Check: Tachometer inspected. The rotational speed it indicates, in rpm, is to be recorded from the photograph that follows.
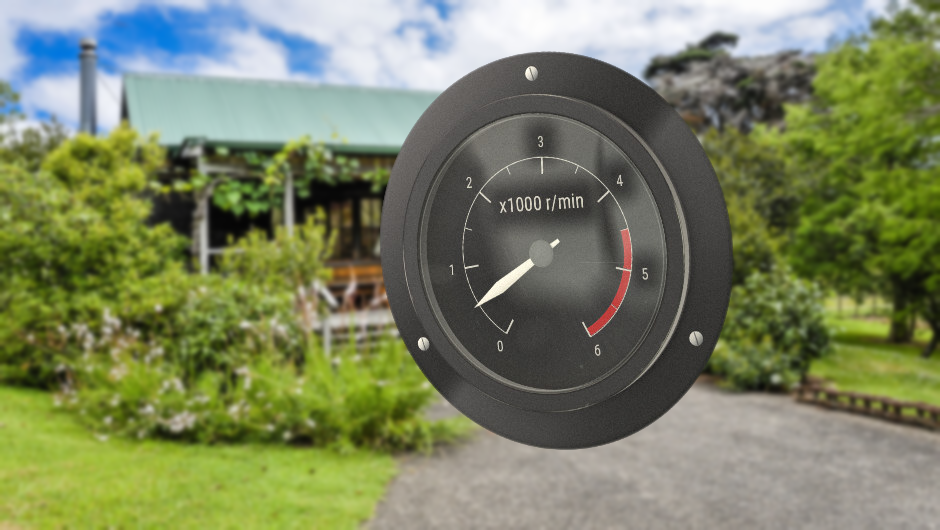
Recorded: 500 rpm
